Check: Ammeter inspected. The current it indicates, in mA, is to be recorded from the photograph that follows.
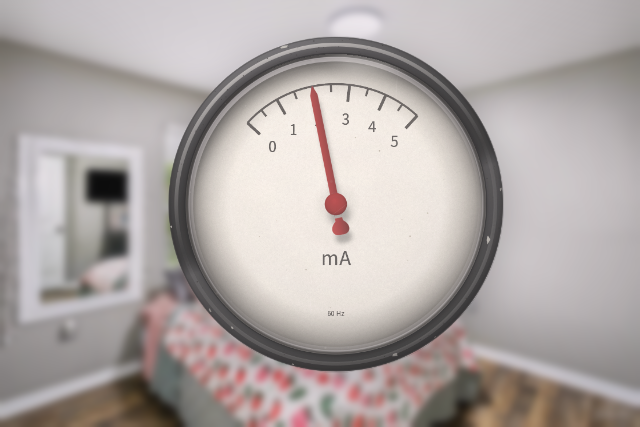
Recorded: 2 mA
